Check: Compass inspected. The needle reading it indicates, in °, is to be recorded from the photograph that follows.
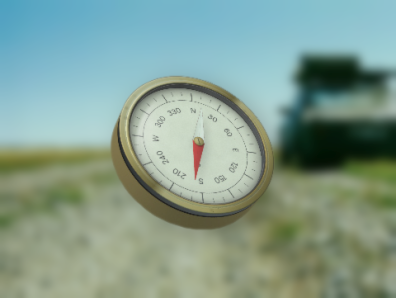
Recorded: 190 °
